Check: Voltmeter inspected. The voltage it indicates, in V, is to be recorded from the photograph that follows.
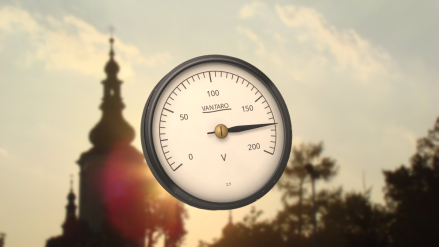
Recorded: 175 V
